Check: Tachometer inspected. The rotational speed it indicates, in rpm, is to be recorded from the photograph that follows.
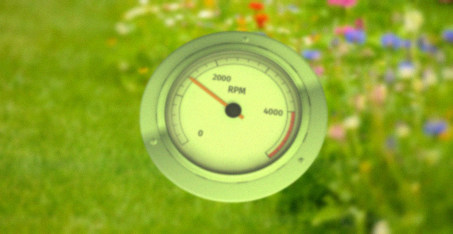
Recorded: 1400 rpm
